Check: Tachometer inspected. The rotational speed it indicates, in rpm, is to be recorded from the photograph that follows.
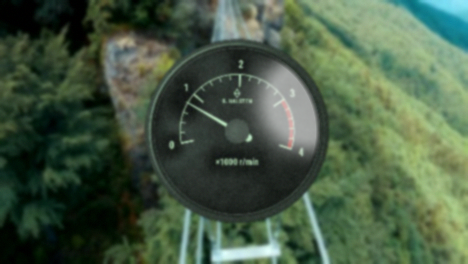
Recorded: 800 rpm
